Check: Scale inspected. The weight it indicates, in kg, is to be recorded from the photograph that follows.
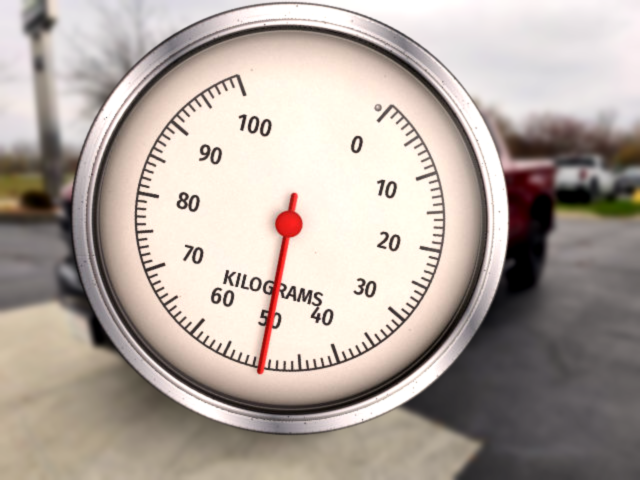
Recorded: 50 kg
